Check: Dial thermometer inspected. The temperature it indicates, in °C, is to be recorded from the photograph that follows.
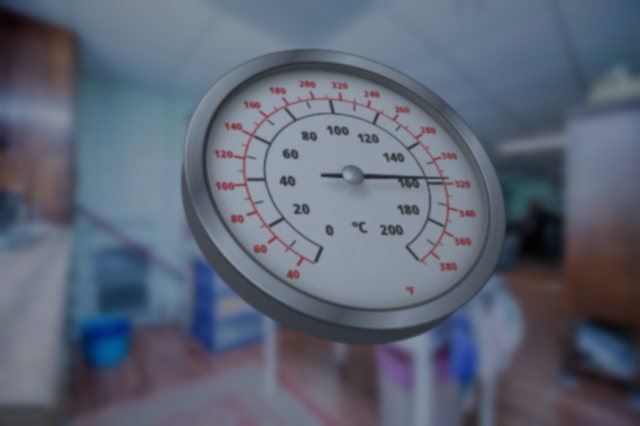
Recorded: 160 °C
